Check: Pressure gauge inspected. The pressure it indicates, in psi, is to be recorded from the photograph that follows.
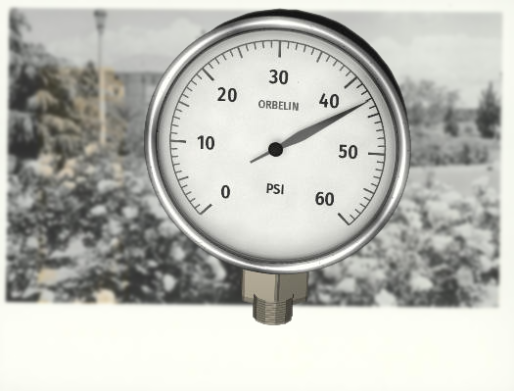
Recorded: 43 psi
